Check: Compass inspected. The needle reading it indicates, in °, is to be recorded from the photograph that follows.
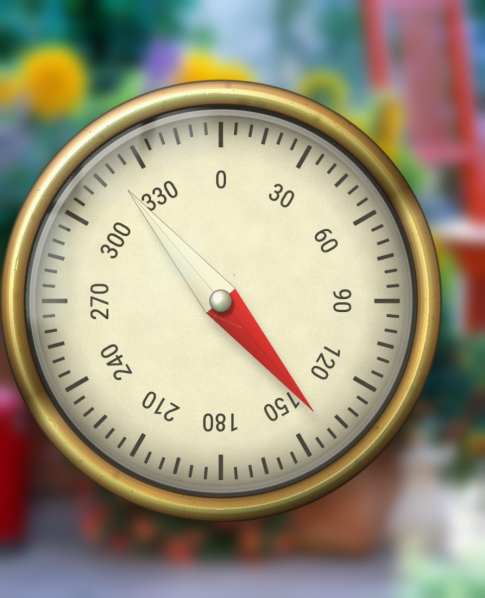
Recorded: 140 °
